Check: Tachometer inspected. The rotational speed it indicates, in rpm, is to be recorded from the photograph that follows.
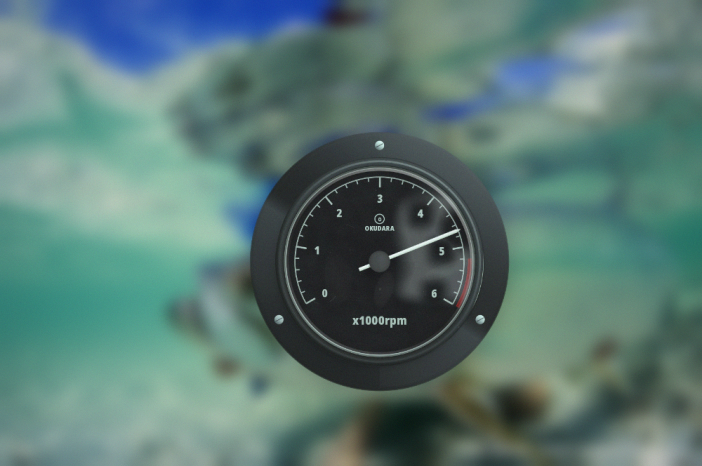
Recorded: 4700 rpm
